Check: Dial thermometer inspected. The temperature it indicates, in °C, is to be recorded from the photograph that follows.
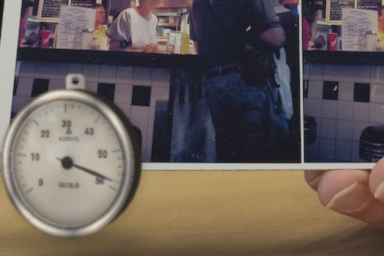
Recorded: 58 °C
